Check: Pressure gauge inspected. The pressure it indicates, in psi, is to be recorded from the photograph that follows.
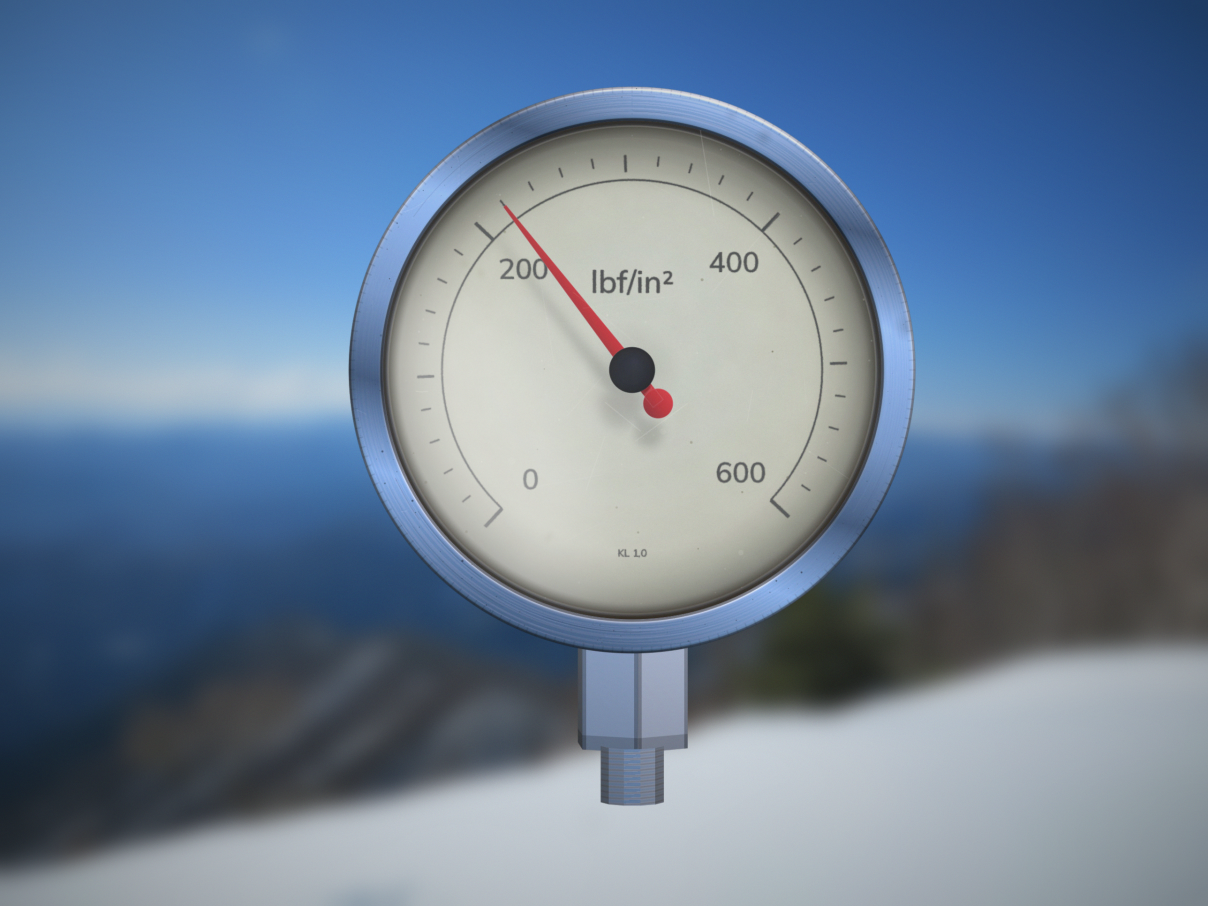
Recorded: 220 psi
